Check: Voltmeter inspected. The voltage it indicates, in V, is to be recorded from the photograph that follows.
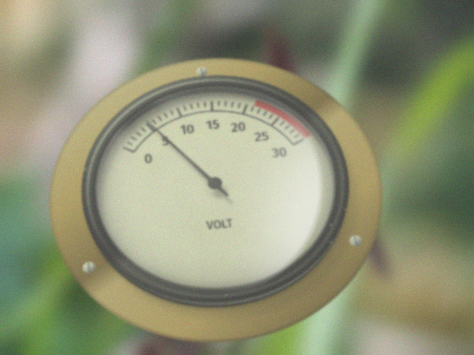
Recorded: 5 V
